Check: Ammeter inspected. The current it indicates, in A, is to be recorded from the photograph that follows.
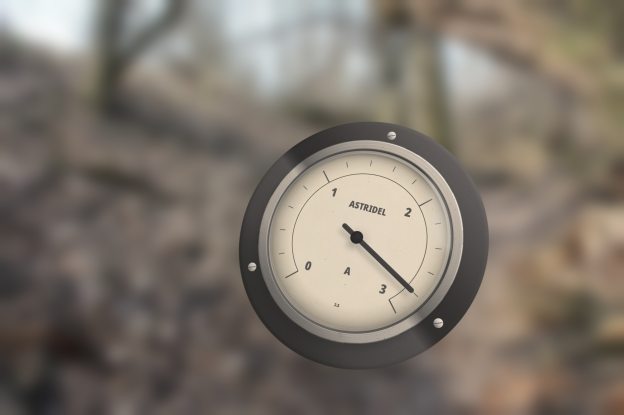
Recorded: 2.8 A
